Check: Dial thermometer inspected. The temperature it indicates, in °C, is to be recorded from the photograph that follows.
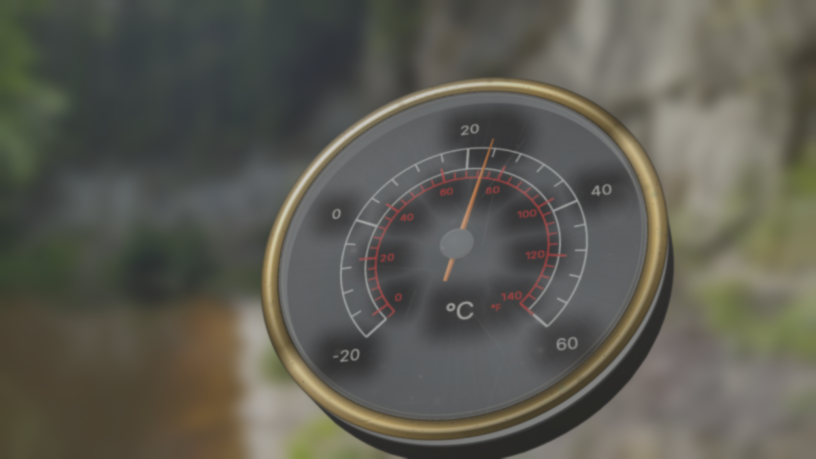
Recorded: 24 °C
